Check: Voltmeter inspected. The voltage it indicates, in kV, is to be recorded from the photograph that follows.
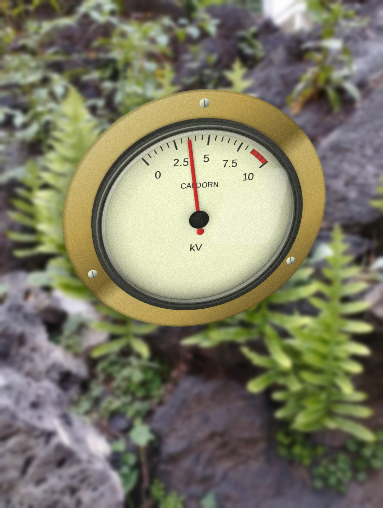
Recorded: 3.5 kV
